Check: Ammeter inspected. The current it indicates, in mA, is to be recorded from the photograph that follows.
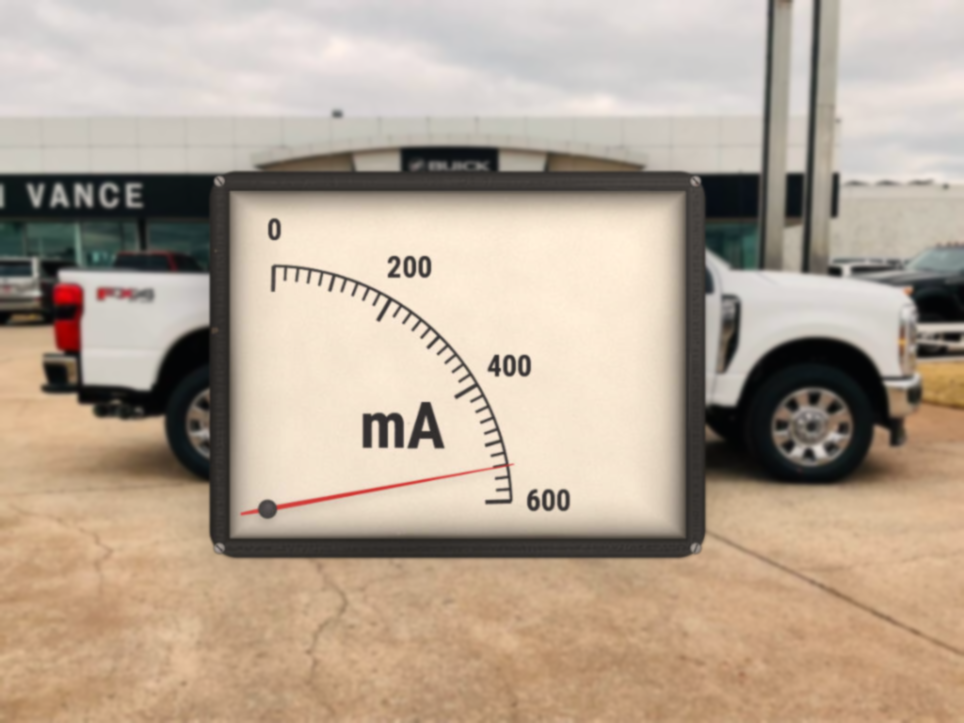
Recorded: 540 mA
